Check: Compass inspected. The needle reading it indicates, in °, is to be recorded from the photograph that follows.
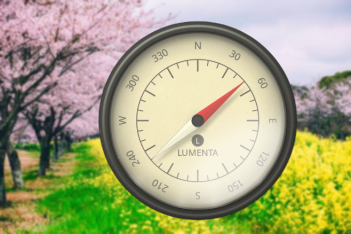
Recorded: 50 °
